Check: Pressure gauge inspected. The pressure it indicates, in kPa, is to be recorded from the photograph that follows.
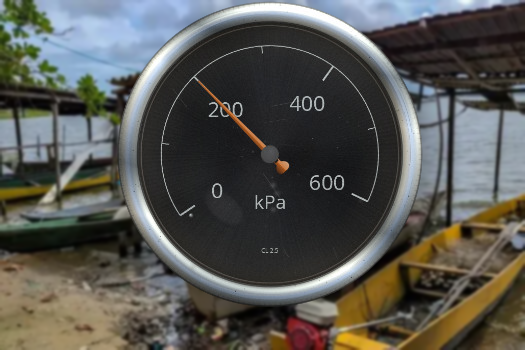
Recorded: 200 kPa
